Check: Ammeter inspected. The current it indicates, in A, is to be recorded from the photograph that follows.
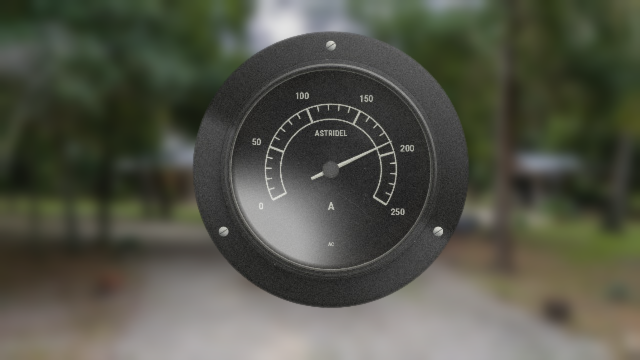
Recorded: 190 A
